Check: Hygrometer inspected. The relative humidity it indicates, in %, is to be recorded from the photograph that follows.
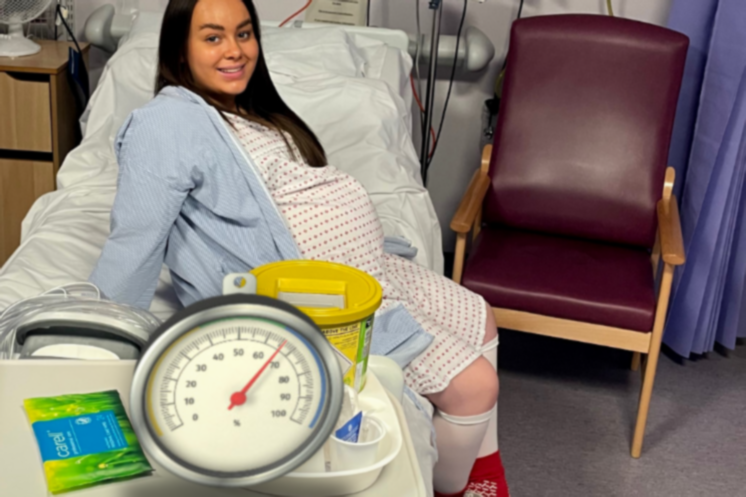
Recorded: 65 %
